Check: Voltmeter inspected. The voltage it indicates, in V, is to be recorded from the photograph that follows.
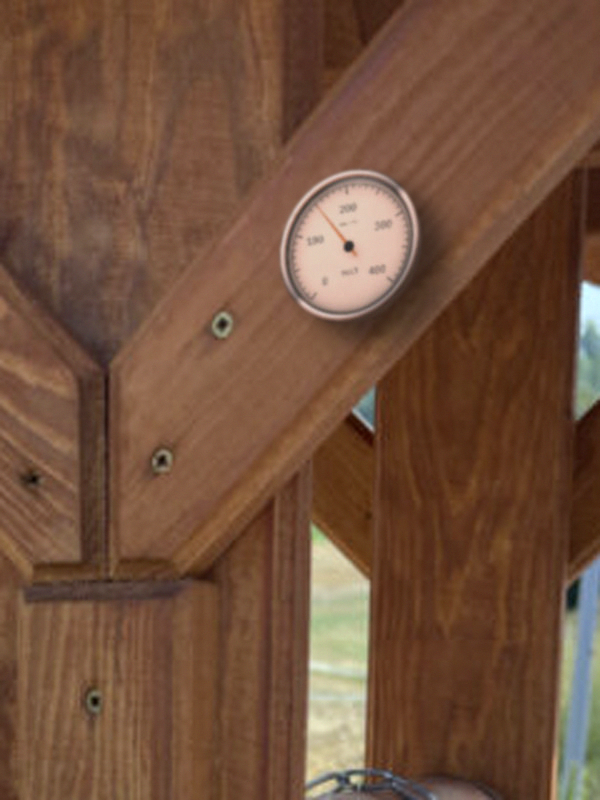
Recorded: 150 V
